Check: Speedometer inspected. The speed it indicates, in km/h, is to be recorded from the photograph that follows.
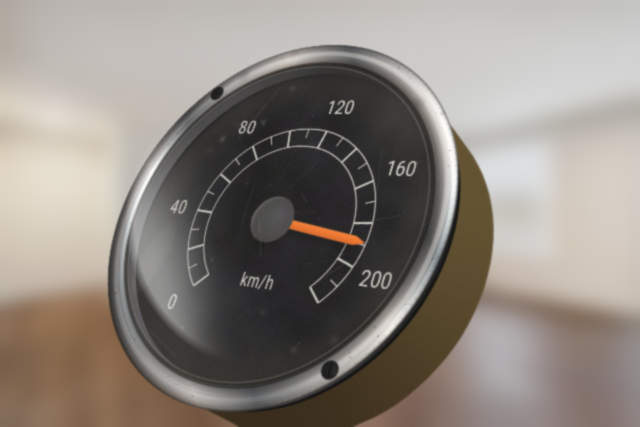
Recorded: 190 km/h
